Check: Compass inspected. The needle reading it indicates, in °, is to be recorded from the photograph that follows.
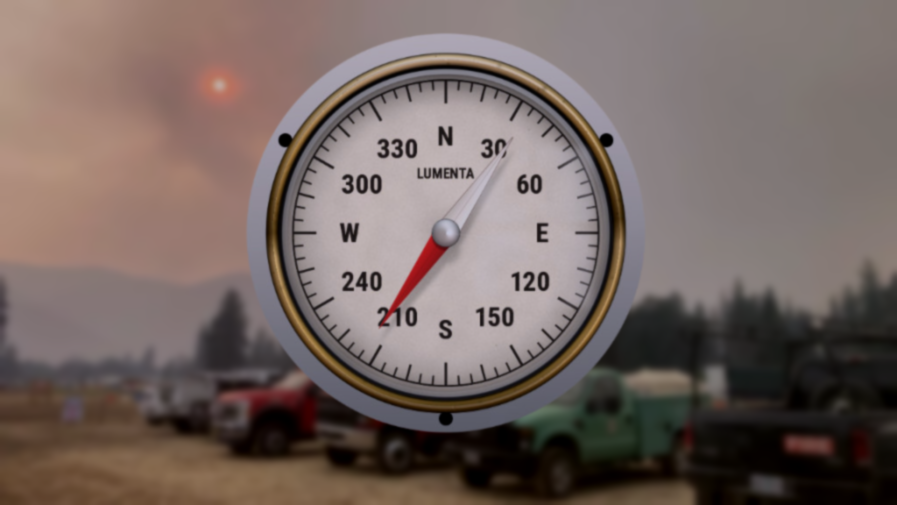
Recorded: 215 °
